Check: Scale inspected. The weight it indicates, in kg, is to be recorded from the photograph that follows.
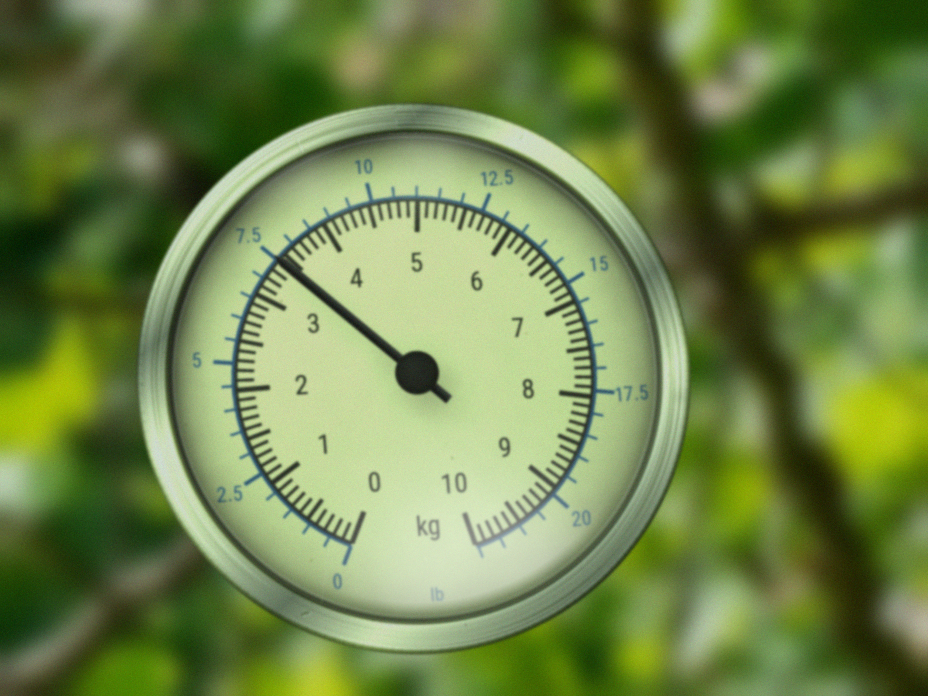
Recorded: 3.4 kg
